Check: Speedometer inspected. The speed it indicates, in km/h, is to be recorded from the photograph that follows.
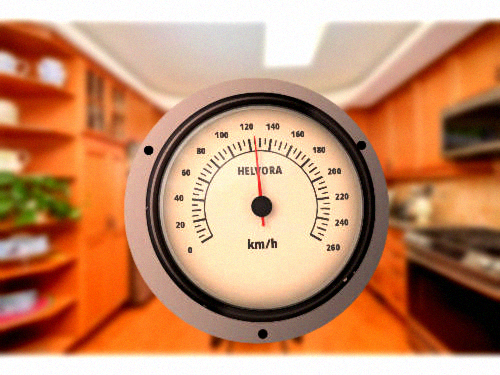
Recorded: 125 km/h
